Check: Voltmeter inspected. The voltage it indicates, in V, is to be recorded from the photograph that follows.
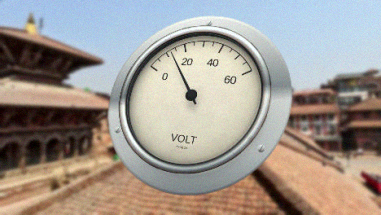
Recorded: 12.5 V
